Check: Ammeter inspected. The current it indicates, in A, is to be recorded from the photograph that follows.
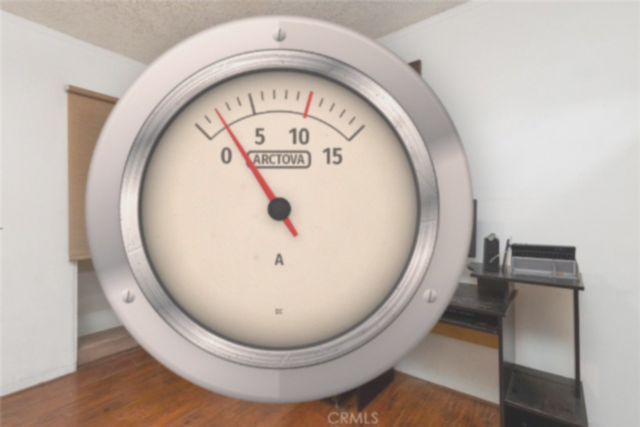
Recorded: 2 A
